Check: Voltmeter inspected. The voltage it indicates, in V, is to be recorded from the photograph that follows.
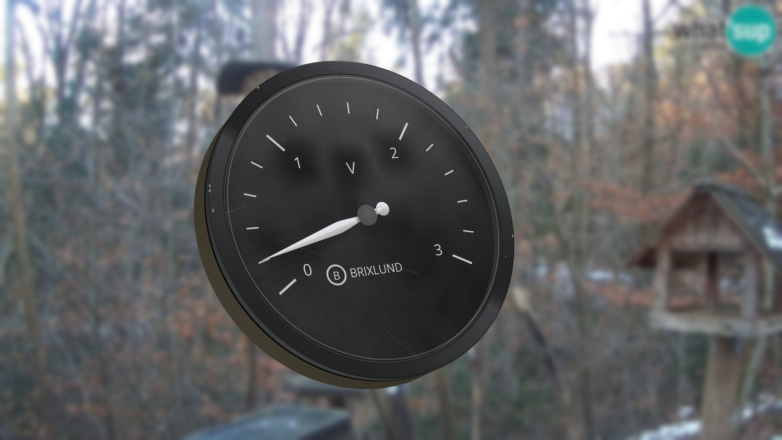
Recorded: 0.2 V
